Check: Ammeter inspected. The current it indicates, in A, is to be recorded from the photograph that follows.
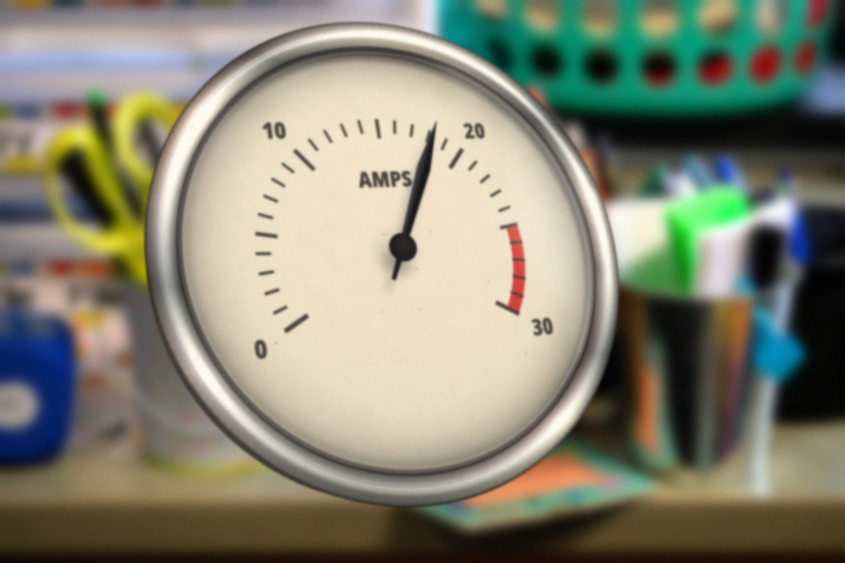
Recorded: 18 A
